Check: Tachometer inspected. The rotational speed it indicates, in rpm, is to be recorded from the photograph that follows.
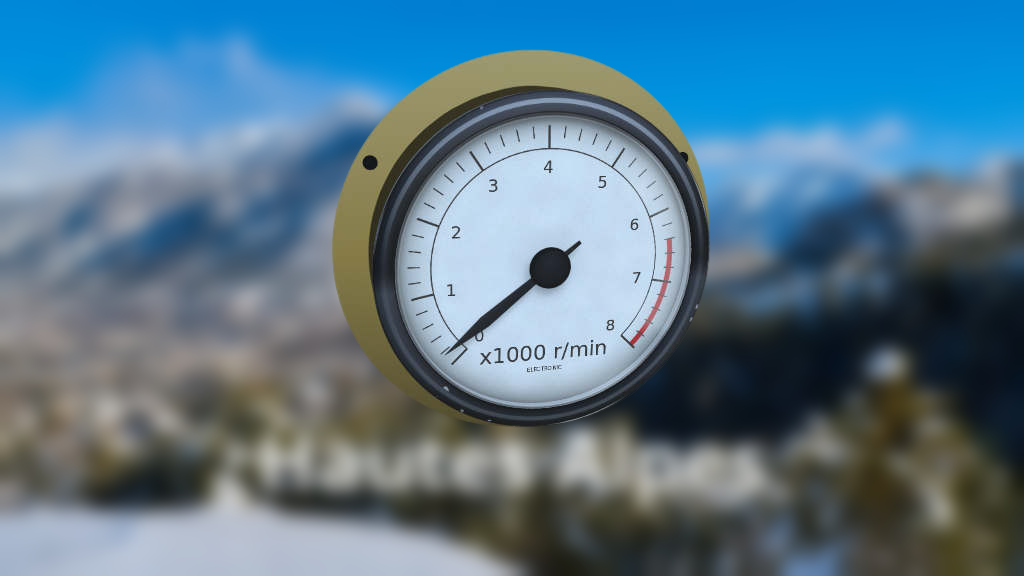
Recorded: 200 rpm
